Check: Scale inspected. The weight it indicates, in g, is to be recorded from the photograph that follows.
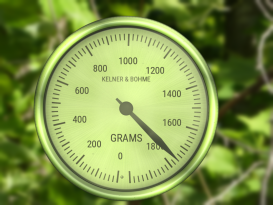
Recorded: 1760 g
